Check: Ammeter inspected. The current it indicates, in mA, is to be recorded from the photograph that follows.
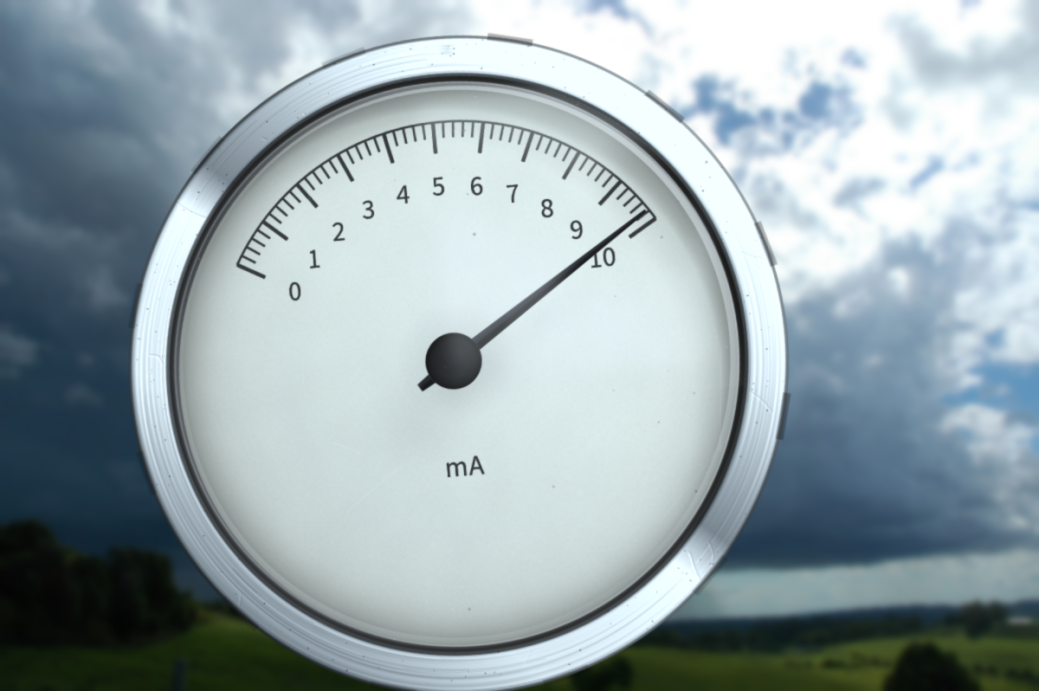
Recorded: 9.8 mA
